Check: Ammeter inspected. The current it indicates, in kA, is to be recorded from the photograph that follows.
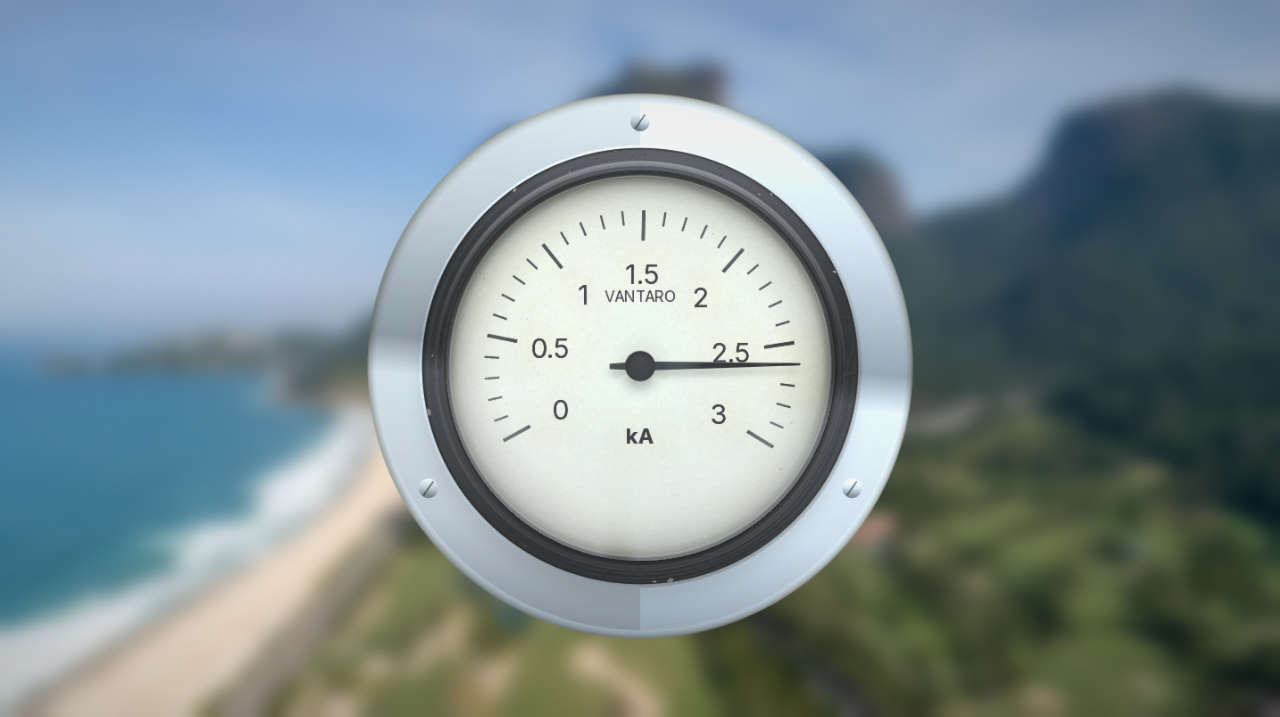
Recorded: 2.6 kA
